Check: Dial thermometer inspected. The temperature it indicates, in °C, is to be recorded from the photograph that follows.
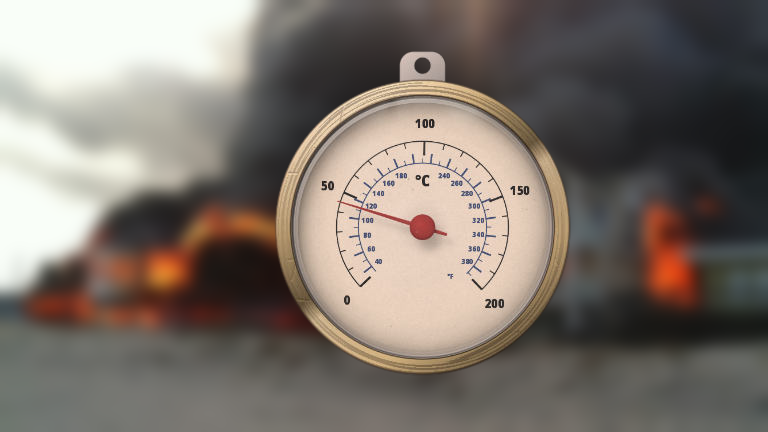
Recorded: 45 °C
